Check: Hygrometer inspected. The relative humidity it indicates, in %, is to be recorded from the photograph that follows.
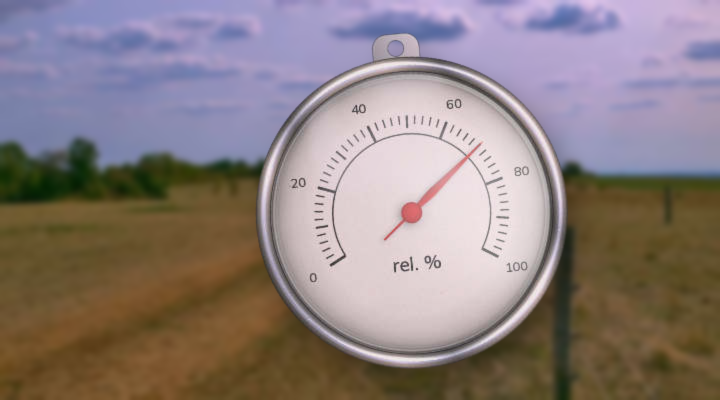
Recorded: 70 %
